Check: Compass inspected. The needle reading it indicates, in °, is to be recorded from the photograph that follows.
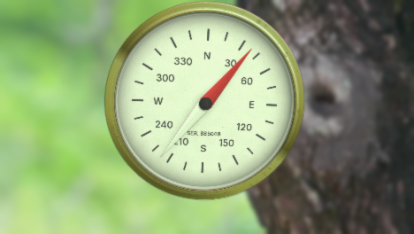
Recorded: 37.5 °
